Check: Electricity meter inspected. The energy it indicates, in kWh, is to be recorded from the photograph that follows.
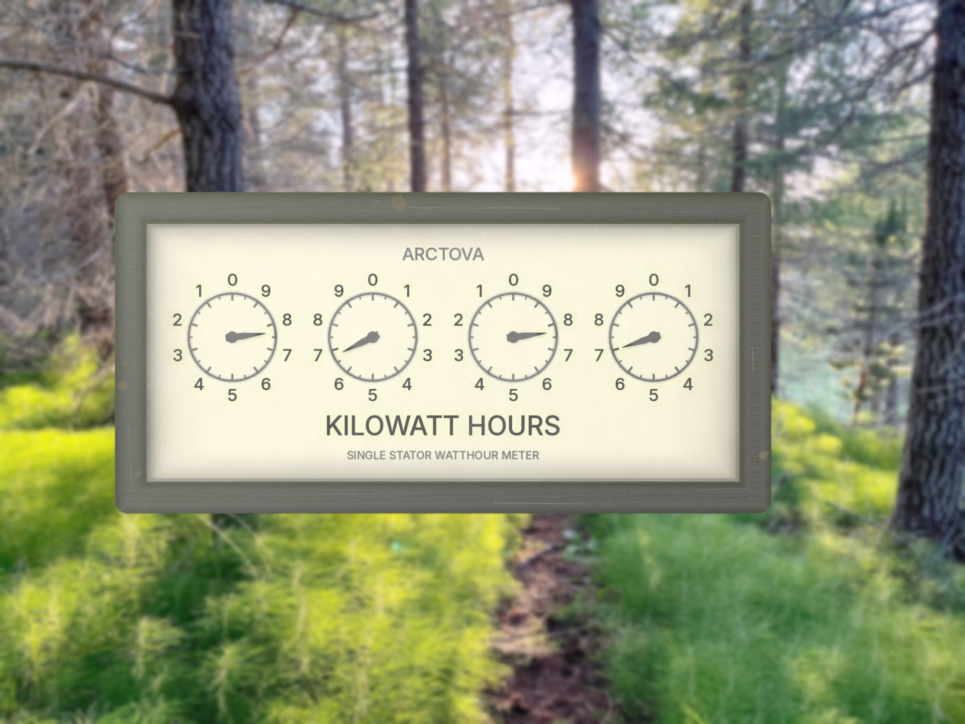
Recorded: 7677 kWh
